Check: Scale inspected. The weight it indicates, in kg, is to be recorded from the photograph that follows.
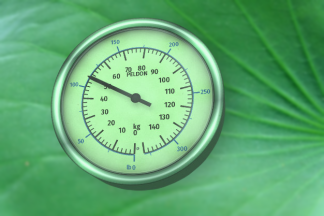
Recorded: 50 kg
